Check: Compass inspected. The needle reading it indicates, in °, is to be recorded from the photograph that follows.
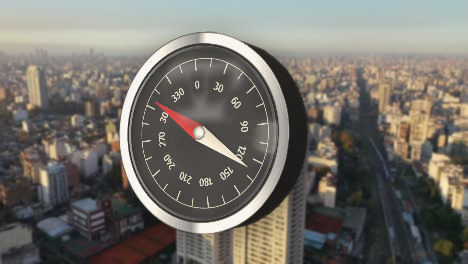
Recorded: 307.5 °
